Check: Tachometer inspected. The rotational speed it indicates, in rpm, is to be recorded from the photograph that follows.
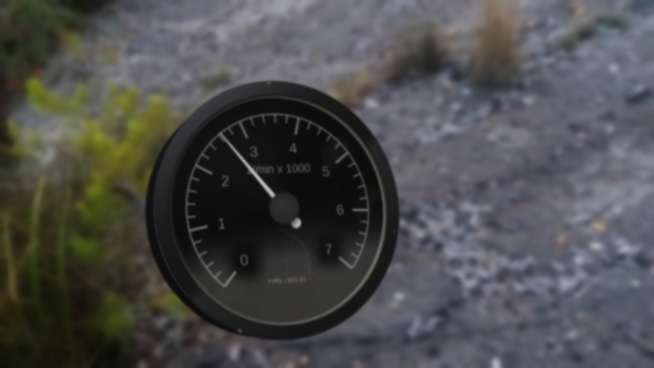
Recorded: 2600 rpm
